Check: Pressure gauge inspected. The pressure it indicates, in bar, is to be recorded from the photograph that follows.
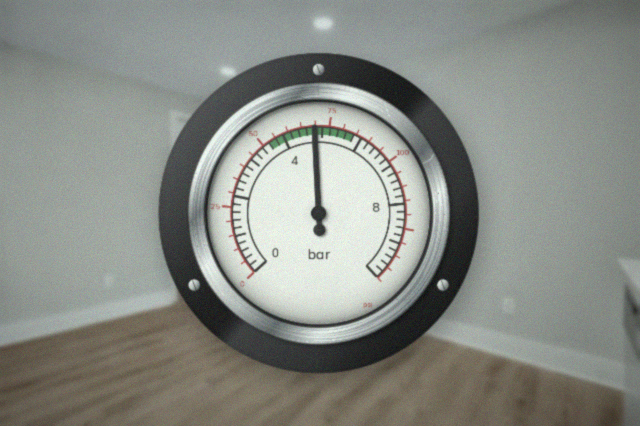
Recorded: 4.8 bar
